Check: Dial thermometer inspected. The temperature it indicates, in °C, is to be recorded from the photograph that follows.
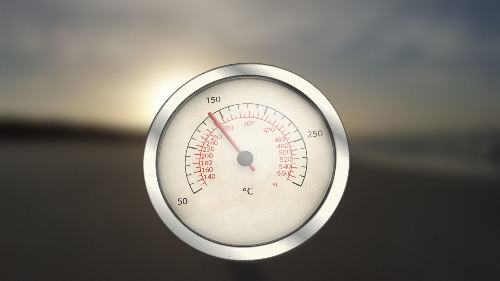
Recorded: 140 °C
